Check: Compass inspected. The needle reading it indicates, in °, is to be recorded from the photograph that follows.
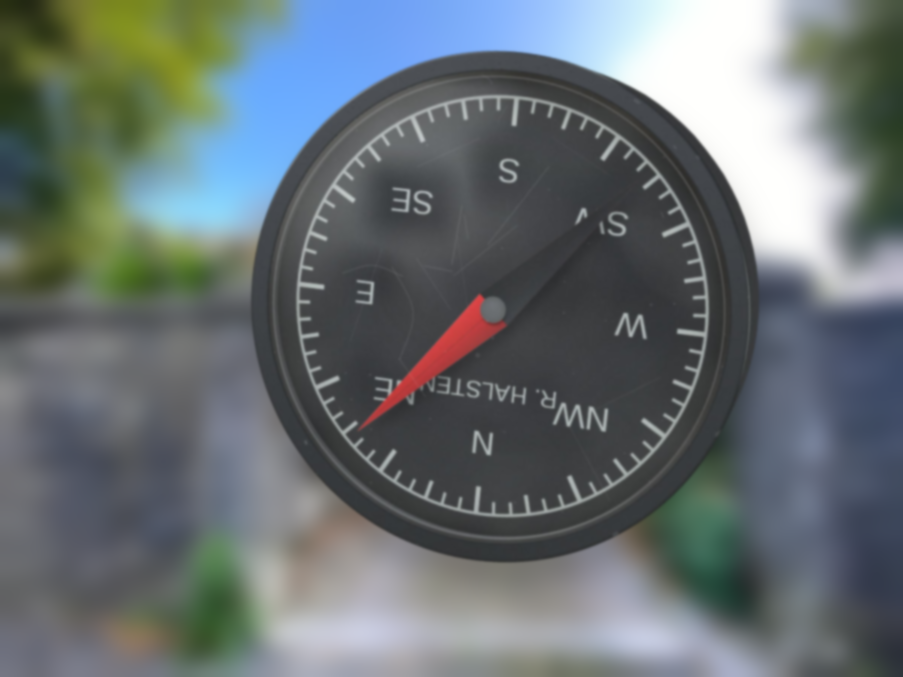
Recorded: 42.5 °
